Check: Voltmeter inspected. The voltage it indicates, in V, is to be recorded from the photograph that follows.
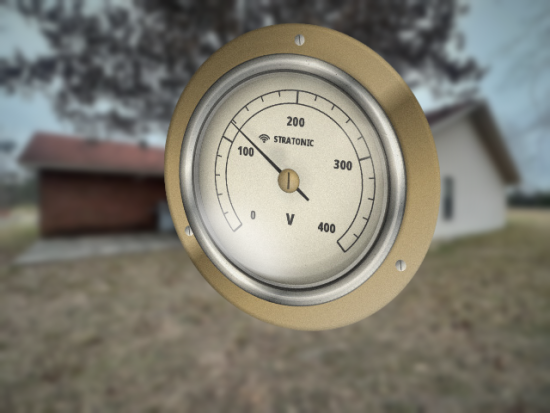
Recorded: 120 V
